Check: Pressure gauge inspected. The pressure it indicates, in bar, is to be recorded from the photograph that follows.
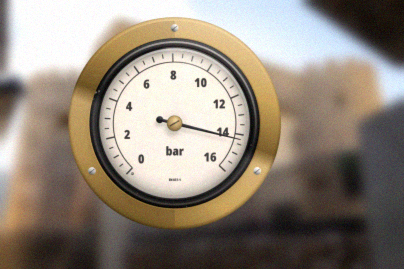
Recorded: 14.25 bar
